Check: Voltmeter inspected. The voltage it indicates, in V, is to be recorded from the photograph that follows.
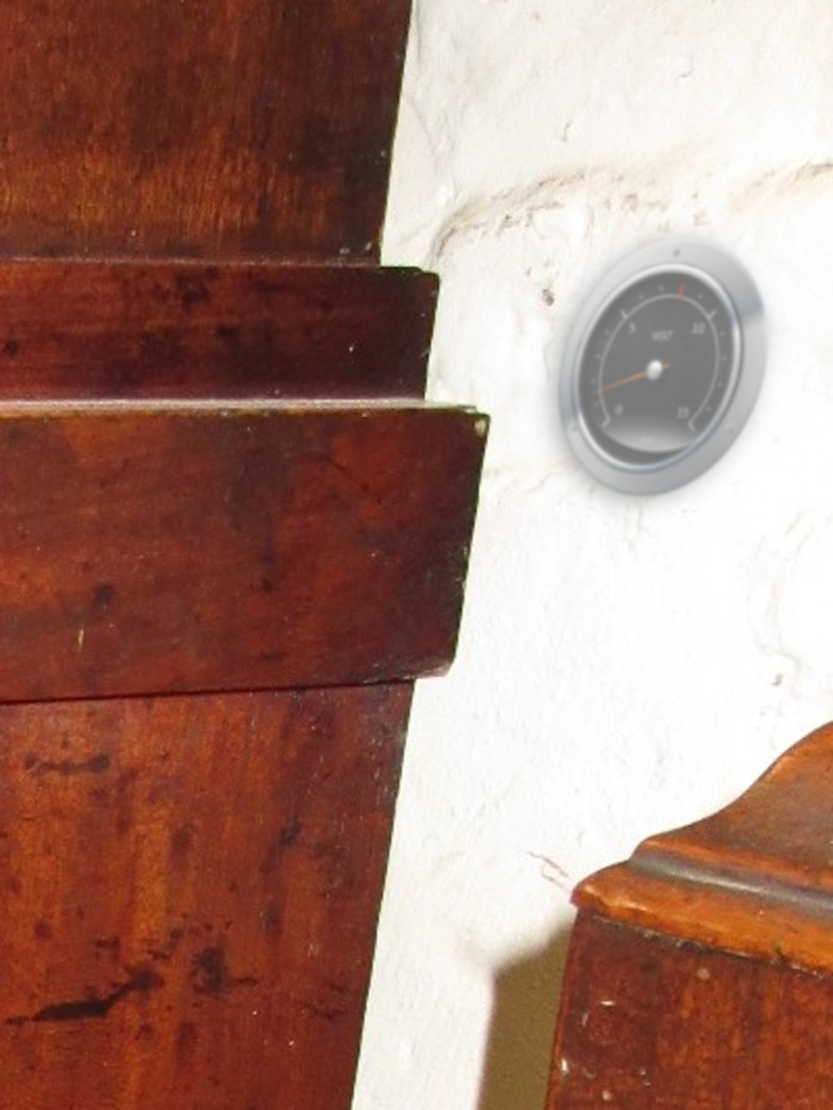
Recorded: 1.5 V
